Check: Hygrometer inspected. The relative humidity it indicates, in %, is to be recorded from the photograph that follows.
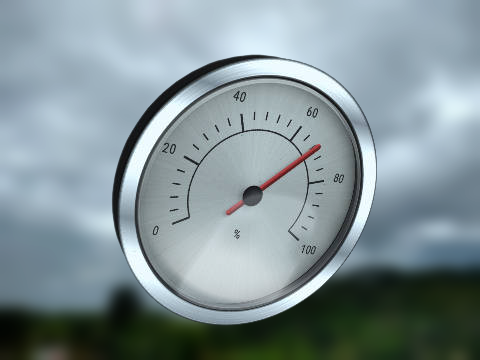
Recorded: 68 %
